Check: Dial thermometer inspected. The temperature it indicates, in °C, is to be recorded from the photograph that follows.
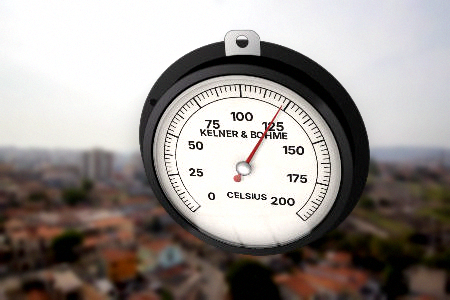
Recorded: 122.5 °C
